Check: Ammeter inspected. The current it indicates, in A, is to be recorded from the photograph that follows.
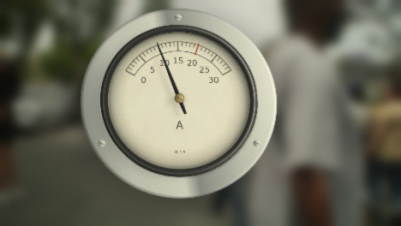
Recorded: 10 A
